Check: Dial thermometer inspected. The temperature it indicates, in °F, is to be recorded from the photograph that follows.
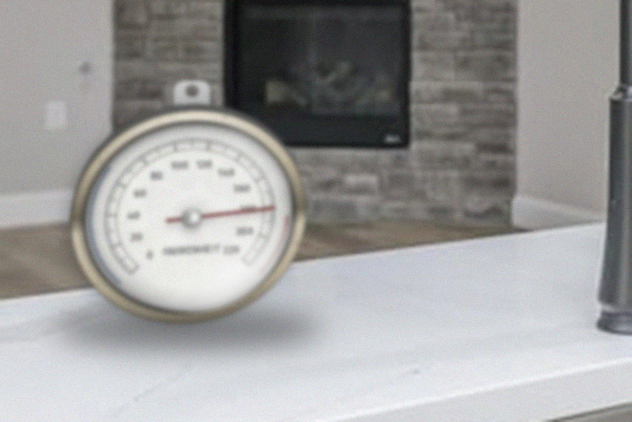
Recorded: 180 °F
